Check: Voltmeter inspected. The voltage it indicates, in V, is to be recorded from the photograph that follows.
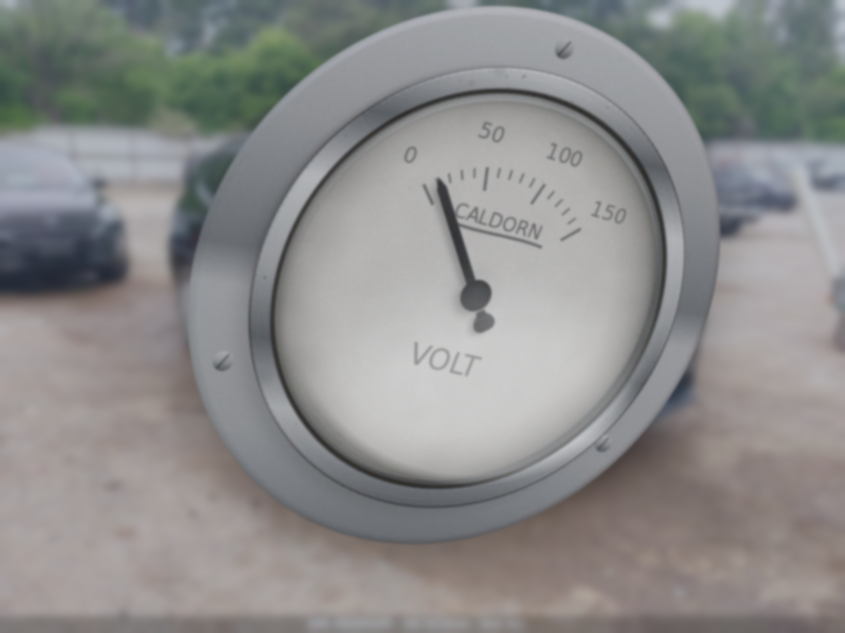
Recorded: 10 V
